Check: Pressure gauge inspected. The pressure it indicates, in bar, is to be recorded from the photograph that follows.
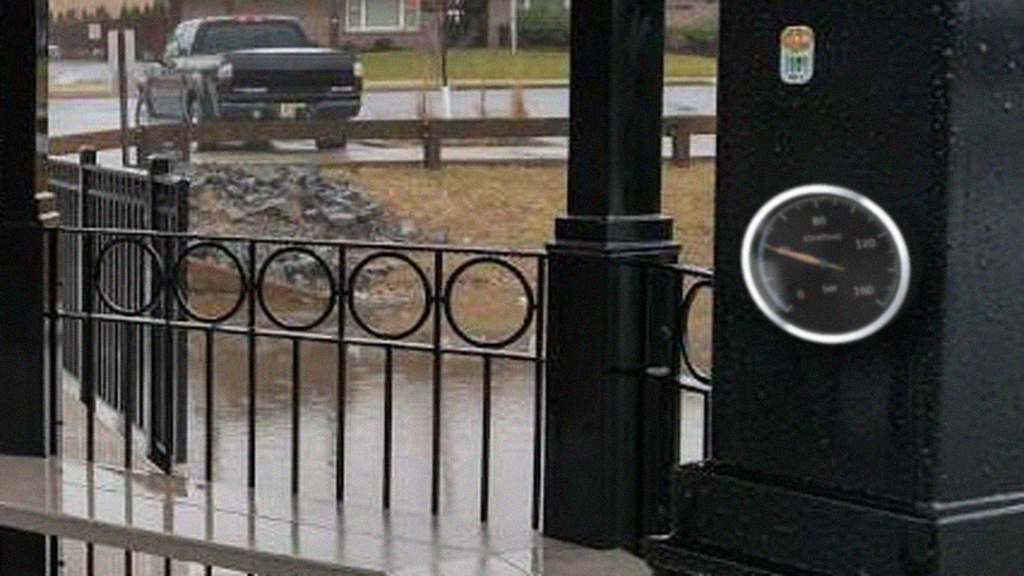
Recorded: 40 bar
